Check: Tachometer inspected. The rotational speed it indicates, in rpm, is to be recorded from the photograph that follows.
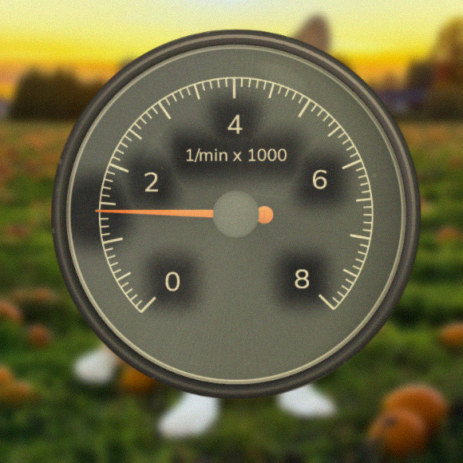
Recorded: 1400 rpm
